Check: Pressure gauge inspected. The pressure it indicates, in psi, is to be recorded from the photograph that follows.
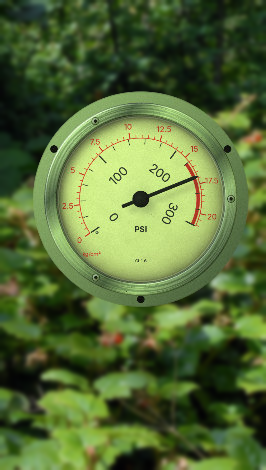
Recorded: 240 psi
